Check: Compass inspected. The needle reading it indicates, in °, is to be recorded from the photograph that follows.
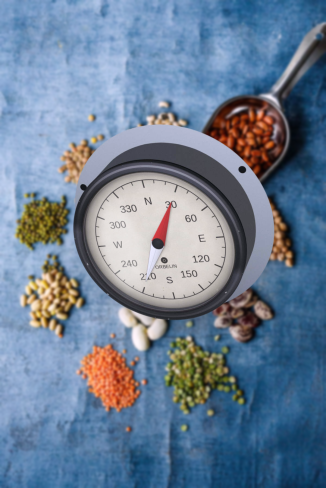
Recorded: 30 °
